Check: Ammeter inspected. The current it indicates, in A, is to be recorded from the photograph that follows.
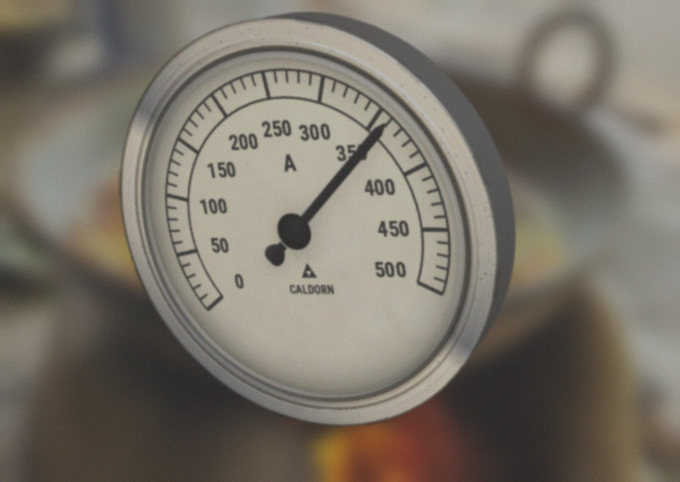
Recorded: 360 A
